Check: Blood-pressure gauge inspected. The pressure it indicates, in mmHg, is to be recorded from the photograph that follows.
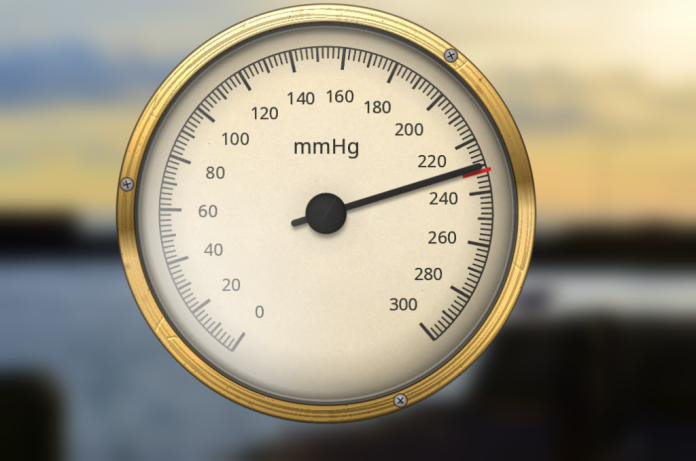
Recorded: 230 mmHg
